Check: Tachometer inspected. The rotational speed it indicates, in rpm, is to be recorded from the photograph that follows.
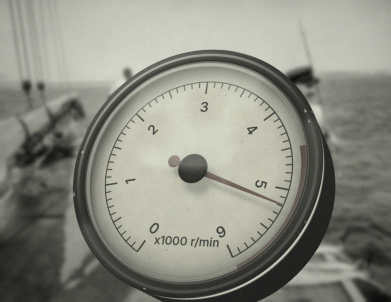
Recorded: 5200 rpm
